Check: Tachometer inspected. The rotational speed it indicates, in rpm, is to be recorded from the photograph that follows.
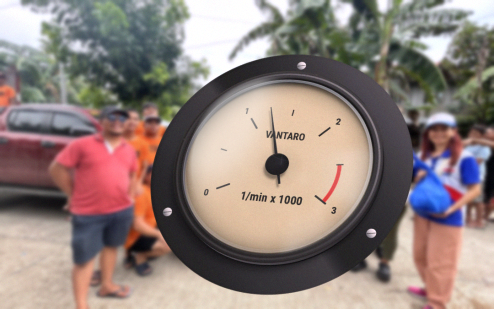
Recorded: 1250 rpm
